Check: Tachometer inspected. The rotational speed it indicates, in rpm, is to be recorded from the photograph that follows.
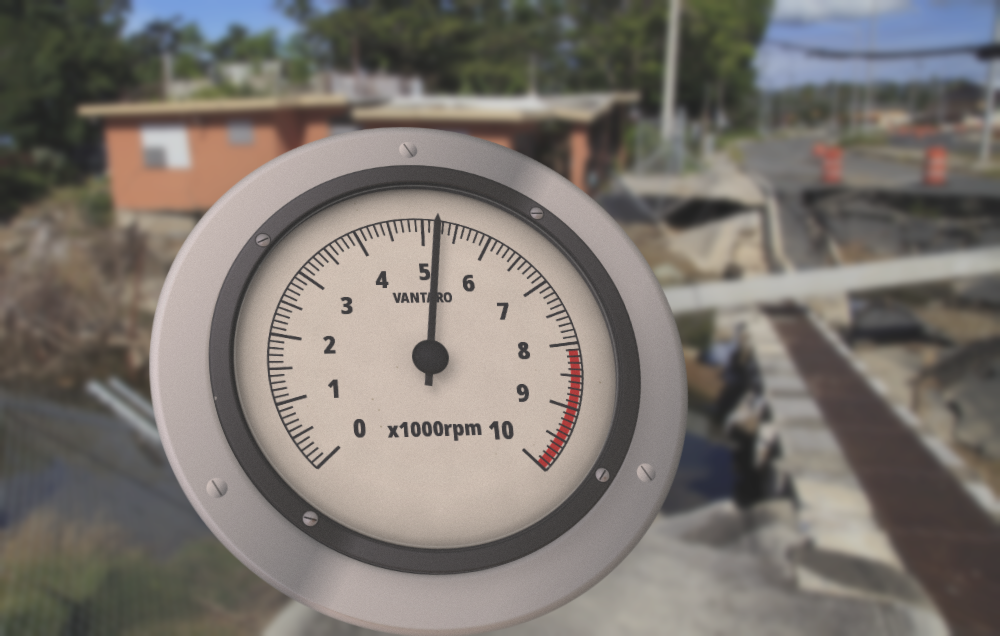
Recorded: 5200 rpm
